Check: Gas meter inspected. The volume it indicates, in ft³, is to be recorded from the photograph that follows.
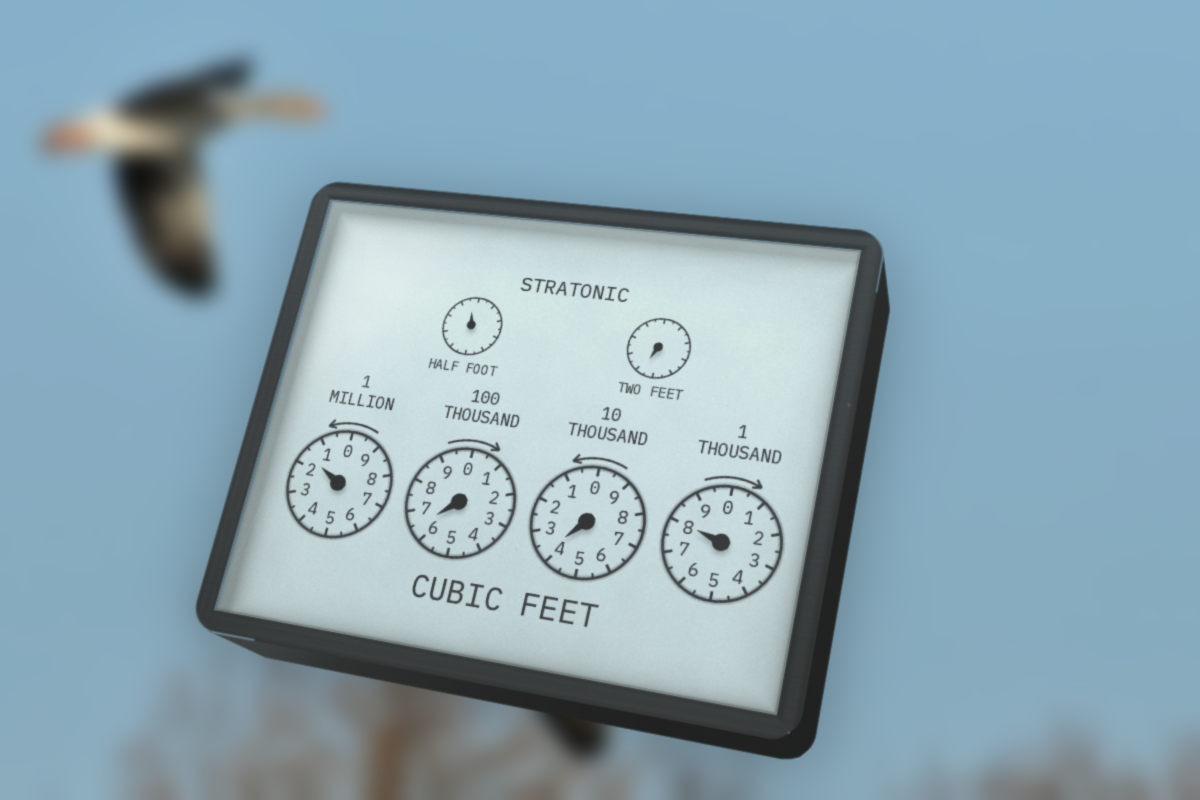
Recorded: 163800 ft³
